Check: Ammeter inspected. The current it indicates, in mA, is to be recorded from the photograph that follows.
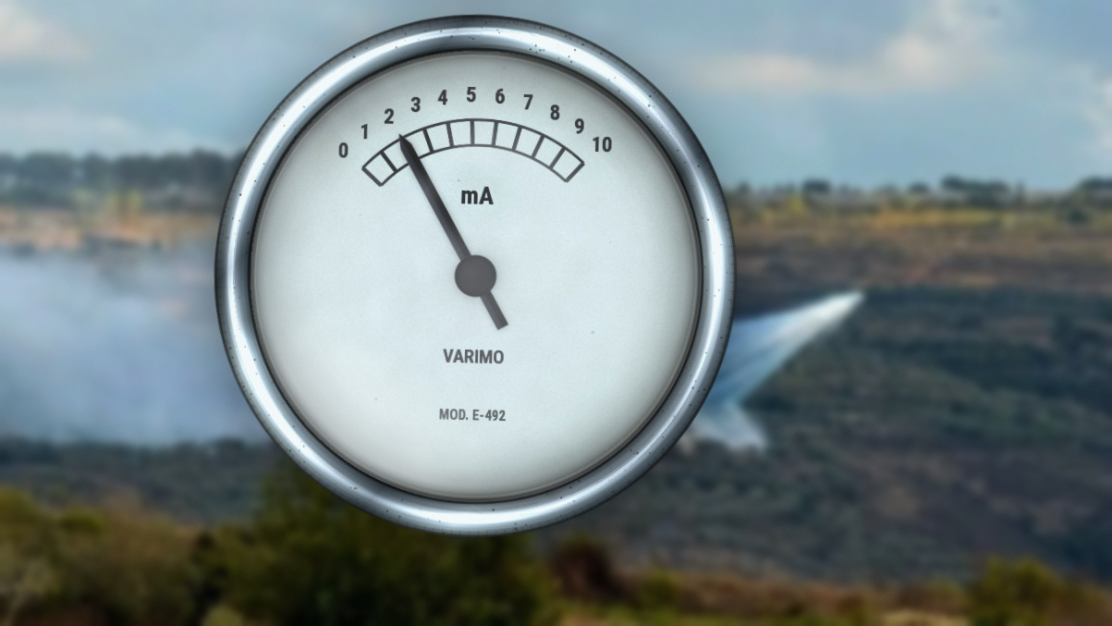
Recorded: 2 mA
